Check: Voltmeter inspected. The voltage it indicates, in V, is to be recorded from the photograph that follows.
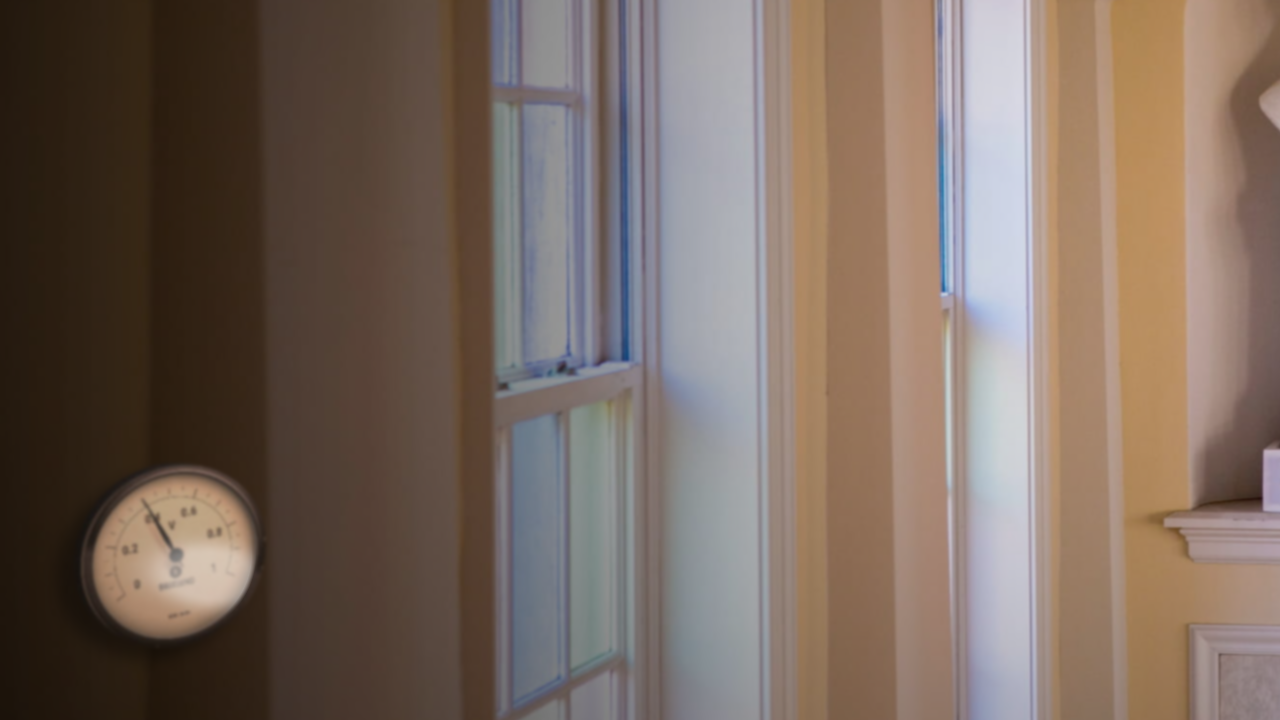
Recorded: 0.4 V
